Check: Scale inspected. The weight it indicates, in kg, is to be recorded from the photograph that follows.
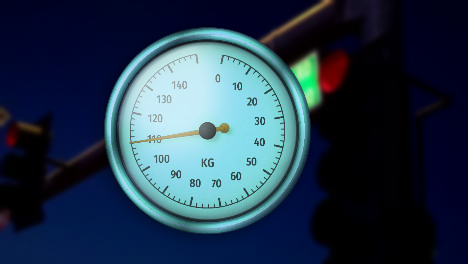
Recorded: 110 kg
